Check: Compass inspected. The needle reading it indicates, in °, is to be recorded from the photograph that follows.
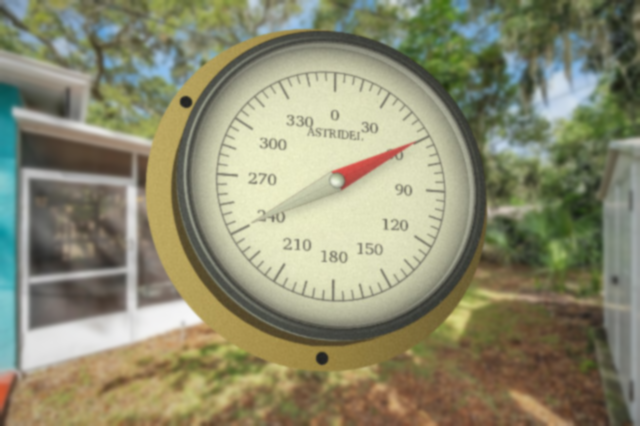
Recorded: 60 °
